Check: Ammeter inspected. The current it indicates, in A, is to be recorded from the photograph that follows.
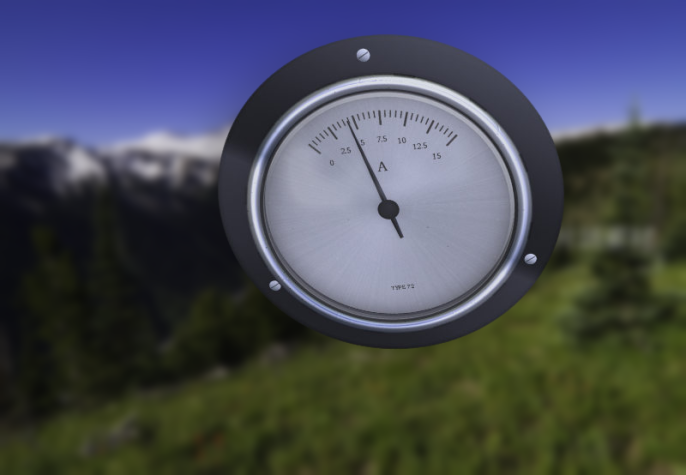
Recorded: 4.5 A
